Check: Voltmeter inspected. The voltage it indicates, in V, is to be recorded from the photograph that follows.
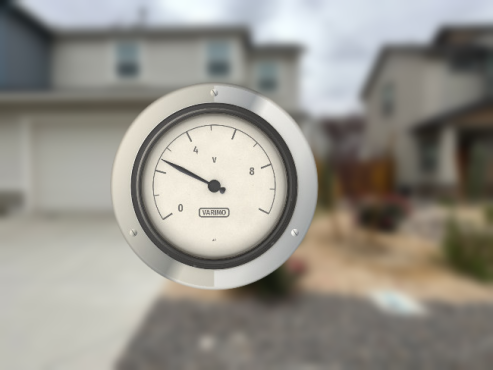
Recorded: 2.5 V
